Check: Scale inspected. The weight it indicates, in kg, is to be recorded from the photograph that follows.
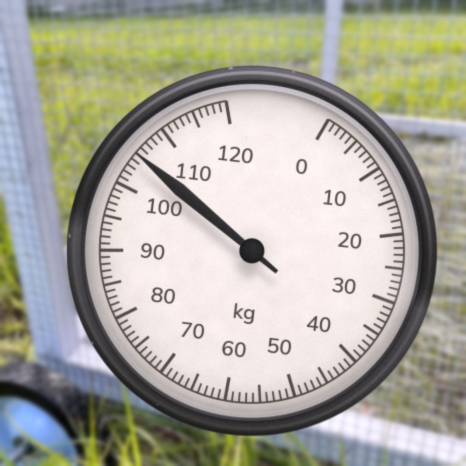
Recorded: 105 kg
